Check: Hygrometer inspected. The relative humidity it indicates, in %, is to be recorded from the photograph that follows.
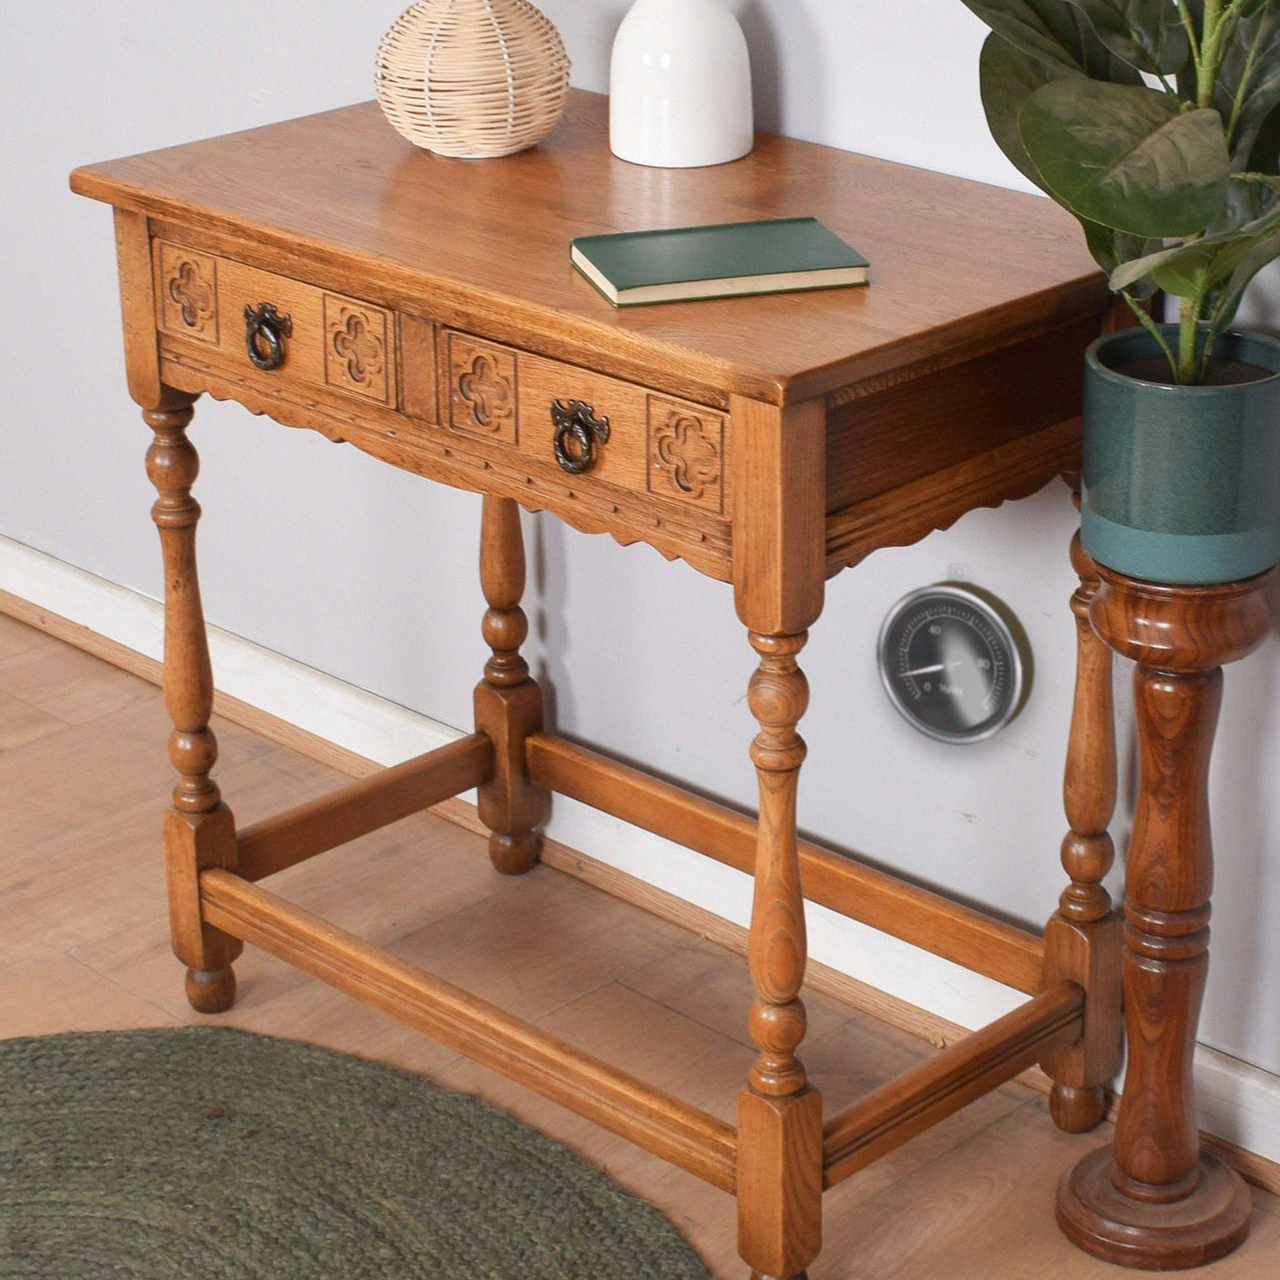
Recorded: 10 %
